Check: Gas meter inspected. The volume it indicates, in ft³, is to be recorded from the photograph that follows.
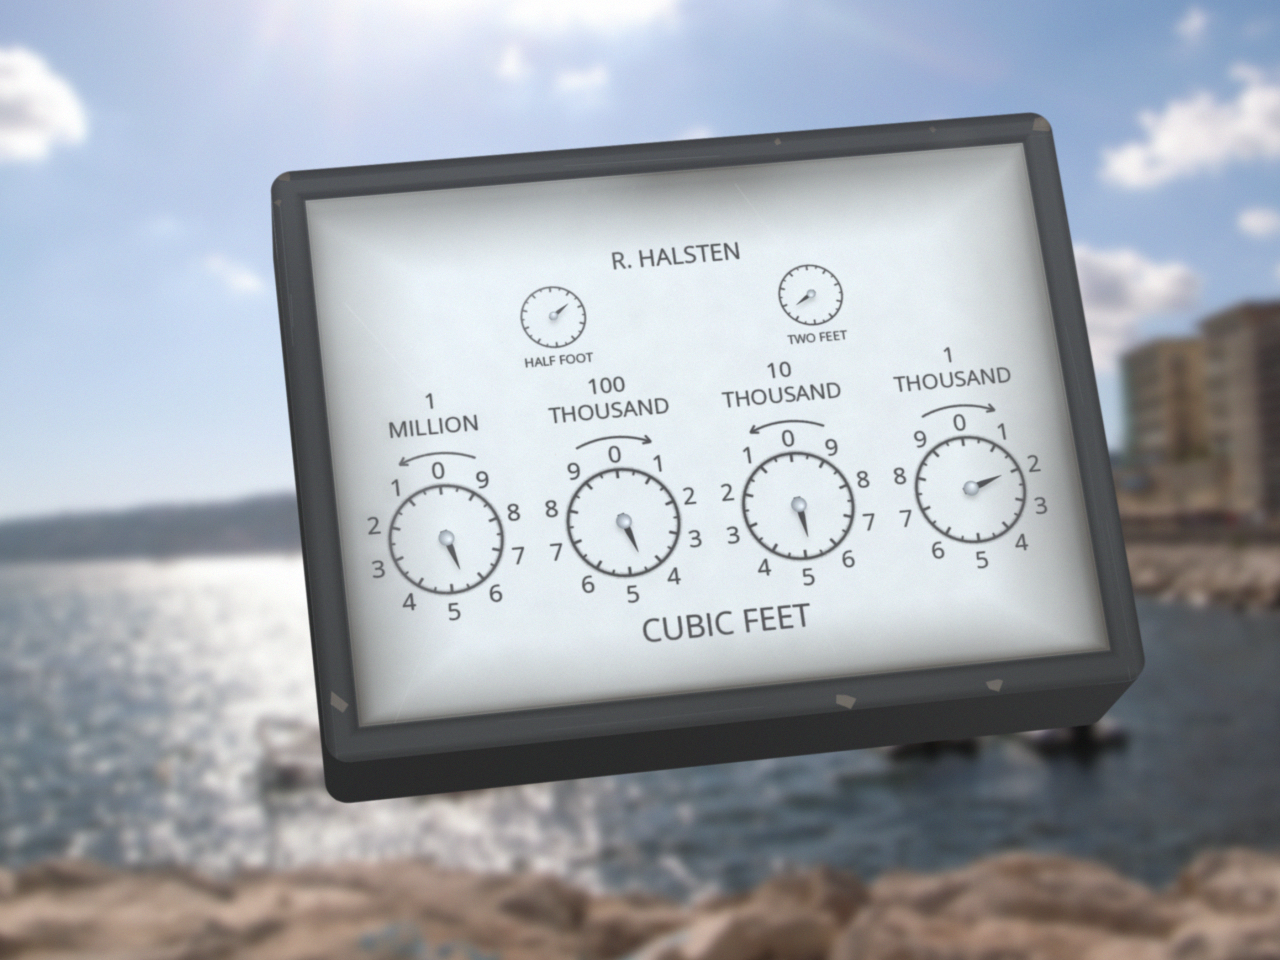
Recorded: 545200 ft³
